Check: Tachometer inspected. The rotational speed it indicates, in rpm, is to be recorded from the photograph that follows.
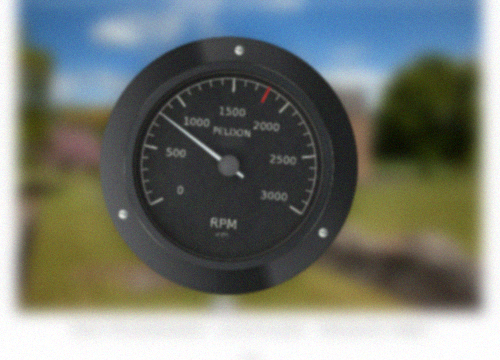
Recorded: 800 rpm
